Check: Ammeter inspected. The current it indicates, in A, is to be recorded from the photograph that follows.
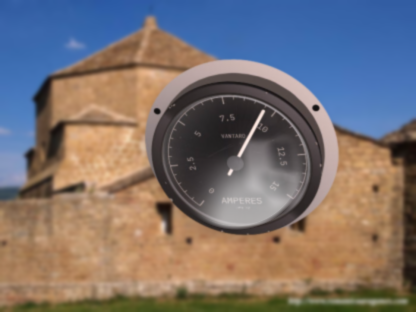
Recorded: 9.5 A
